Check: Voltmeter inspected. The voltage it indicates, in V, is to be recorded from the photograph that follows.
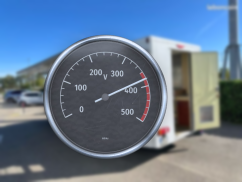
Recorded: 380 V
